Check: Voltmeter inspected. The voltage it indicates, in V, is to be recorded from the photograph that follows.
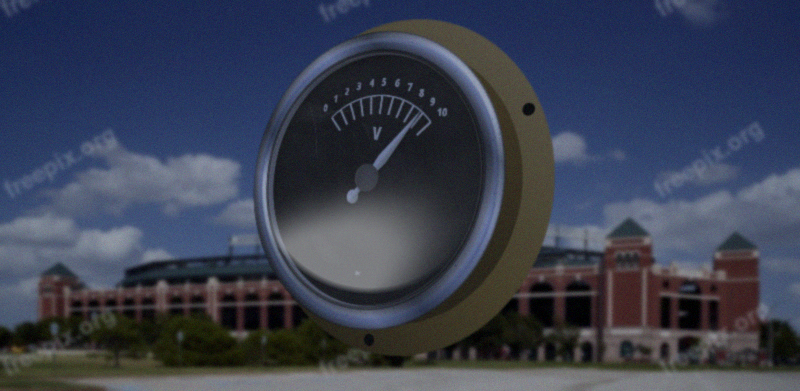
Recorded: 9 V
